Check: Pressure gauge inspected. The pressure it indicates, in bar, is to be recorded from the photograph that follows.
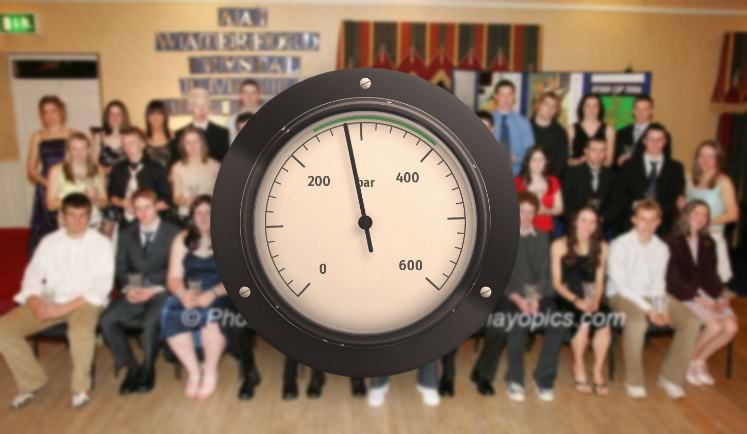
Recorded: 280 bar
